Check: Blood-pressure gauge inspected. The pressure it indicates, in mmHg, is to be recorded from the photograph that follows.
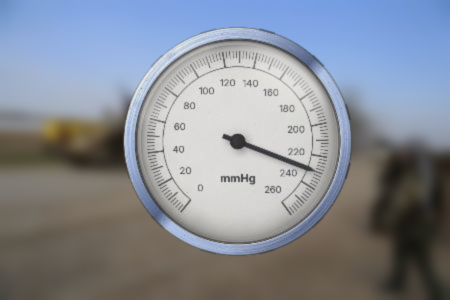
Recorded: 230 mmHg
